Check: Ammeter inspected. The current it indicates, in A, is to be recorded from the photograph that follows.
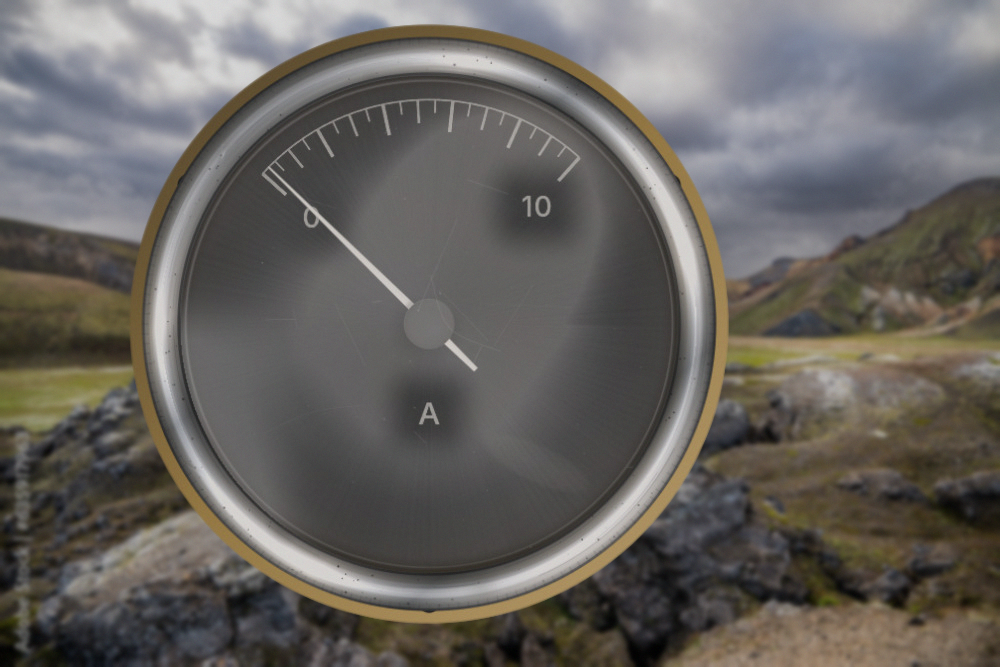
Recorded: 0.25 A
